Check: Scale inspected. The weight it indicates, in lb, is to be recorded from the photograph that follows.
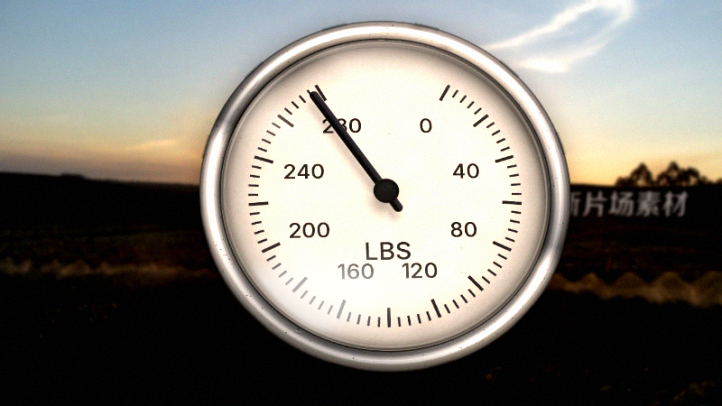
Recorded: 276 lb
